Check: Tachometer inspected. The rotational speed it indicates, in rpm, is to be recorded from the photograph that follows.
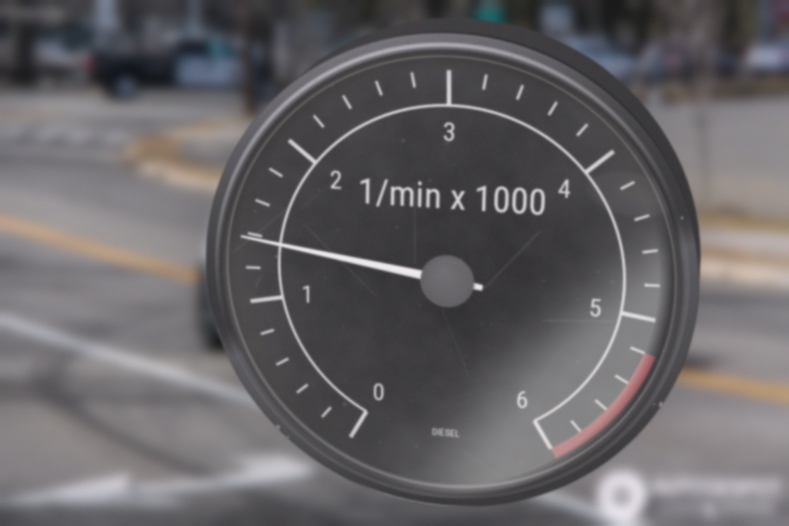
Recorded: 1400 rpm
